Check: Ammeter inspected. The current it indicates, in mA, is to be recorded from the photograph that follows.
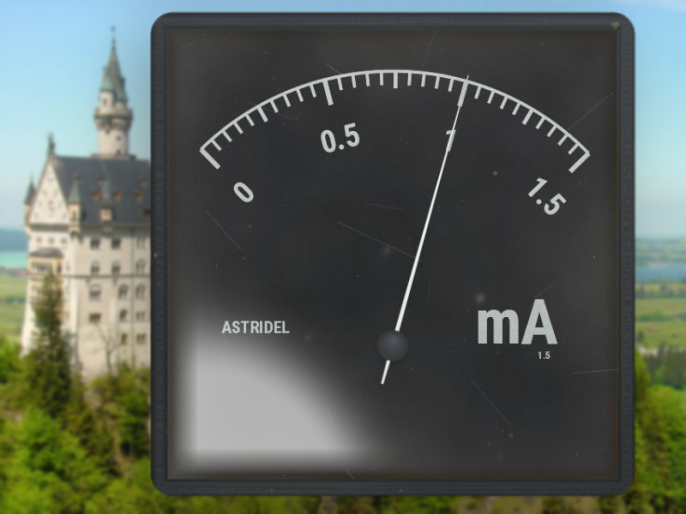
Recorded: 1 mA
